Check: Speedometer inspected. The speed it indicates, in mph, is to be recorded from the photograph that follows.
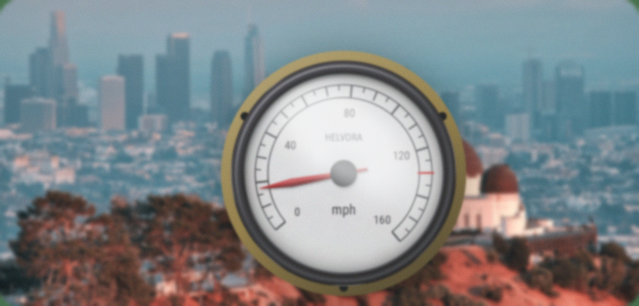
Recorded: 17.5 mph
